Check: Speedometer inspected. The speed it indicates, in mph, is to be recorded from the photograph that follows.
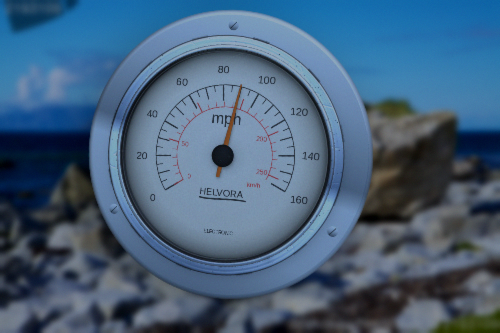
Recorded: 90 mph
